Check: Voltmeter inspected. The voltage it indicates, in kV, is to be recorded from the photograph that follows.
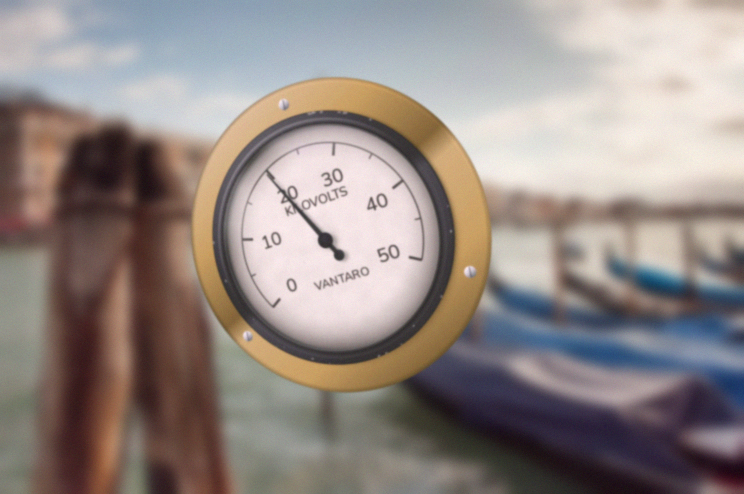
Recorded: 20 kV
